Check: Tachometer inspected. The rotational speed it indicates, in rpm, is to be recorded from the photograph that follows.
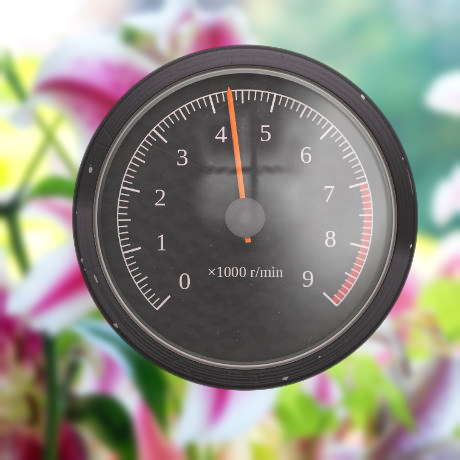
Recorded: 4300 rpm
